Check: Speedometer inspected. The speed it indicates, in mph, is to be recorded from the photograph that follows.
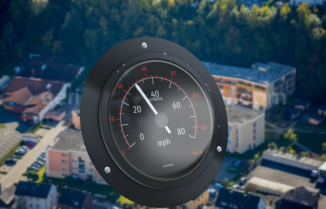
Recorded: 30 mph
